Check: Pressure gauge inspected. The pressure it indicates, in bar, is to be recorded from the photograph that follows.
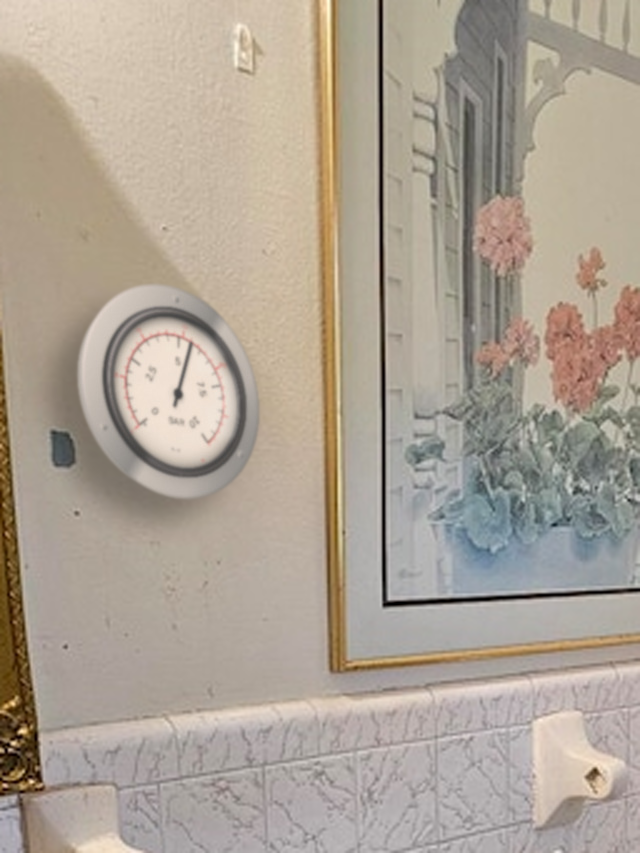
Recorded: 5.5 bar
